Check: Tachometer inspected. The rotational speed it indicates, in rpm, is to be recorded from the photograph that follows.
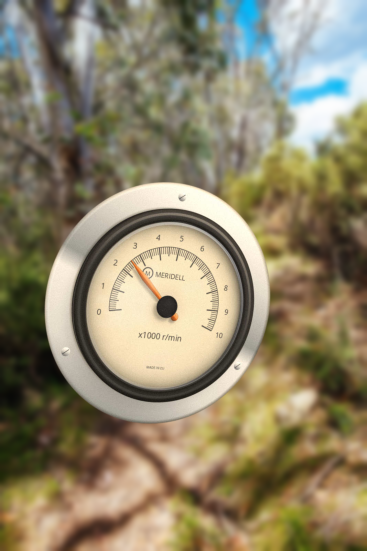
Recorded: 2500 rpm
